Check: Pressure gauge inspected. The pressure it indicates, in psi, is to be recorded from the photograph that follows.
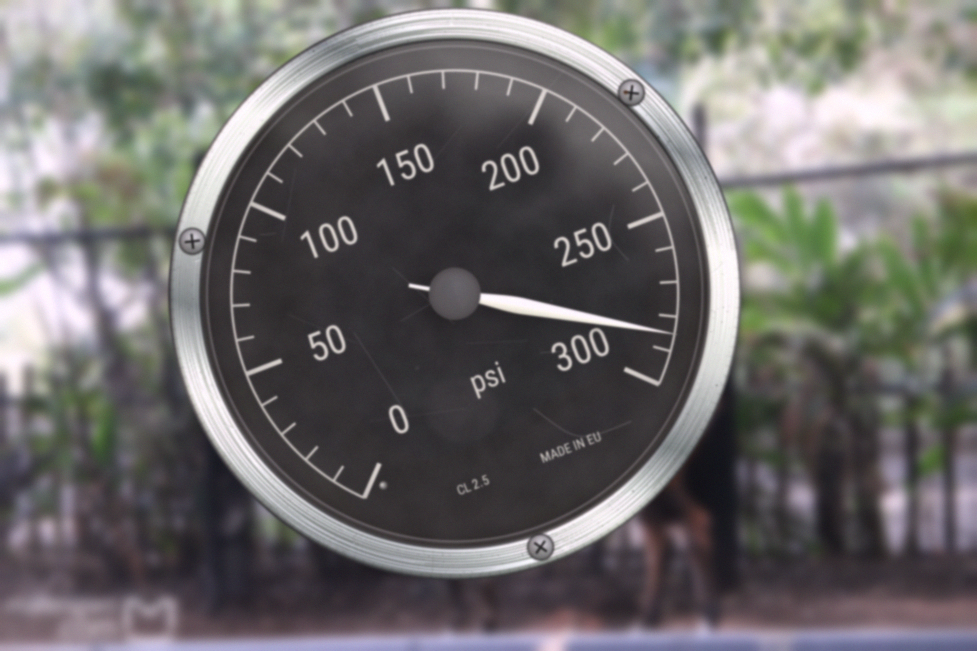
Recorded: 285 psi
